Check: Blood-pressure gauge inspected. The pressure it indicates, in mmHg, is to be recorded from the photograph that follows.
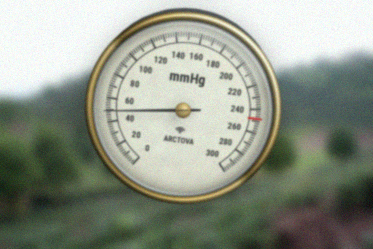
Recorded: 50 mmHg
